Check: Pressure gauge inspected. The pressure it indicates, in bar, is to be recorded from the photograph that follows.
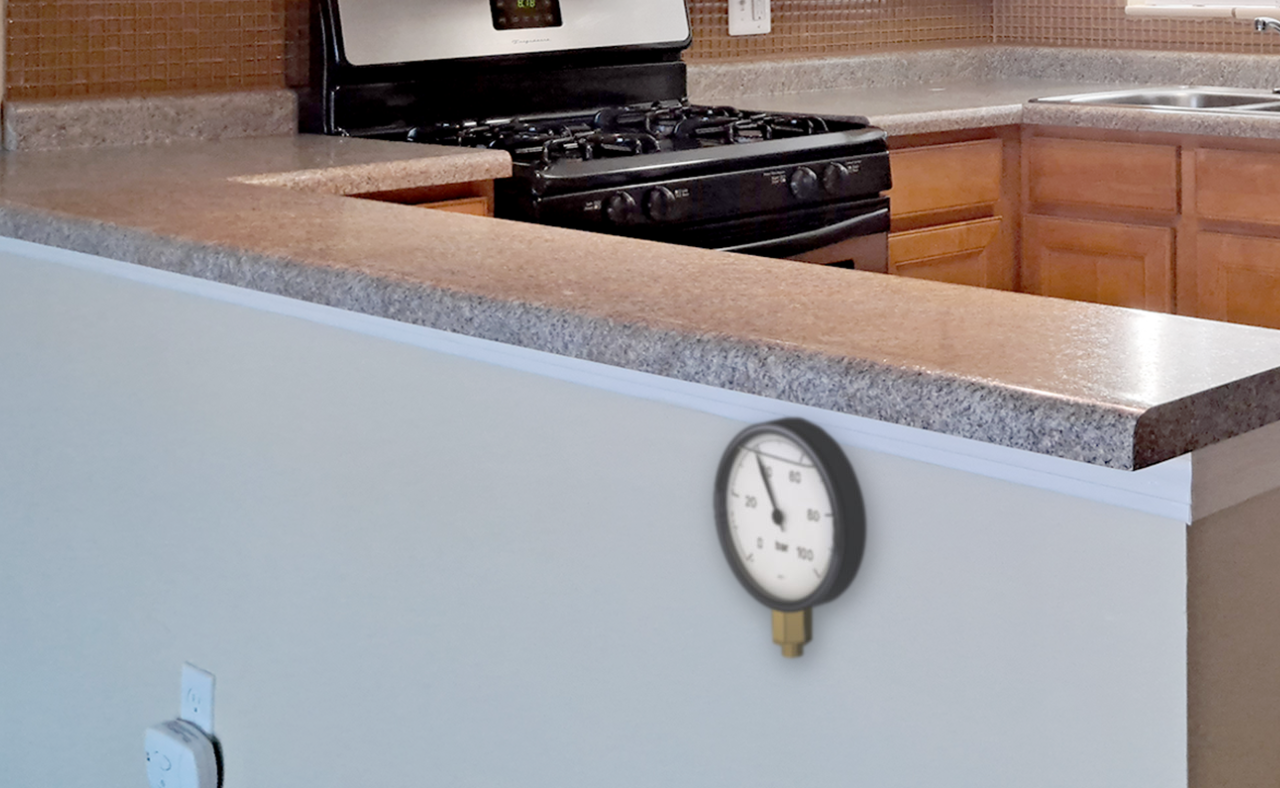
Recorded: 40 bar
